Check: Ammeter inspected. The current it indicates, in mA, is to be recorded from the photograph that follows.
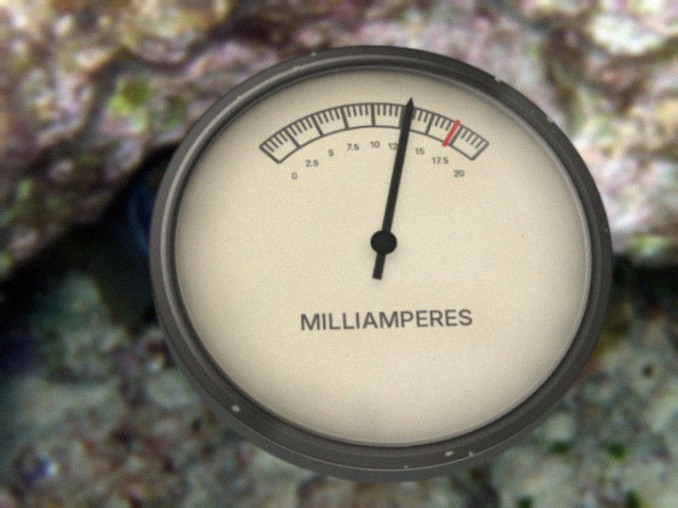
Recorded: 13 mA
